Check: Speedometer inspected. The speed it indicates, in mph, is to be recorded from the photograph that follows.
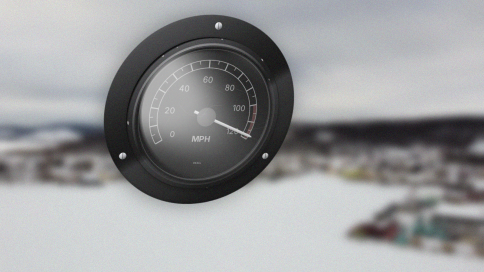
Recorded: 117.5 mph
